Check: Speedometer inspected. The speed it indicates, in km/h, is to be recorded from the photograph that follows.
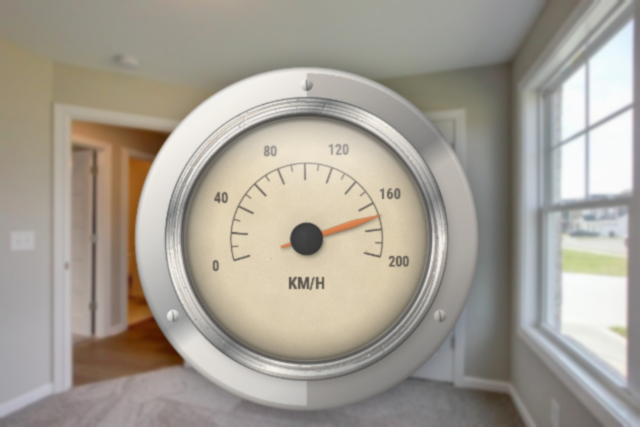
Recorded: 170 km/h
